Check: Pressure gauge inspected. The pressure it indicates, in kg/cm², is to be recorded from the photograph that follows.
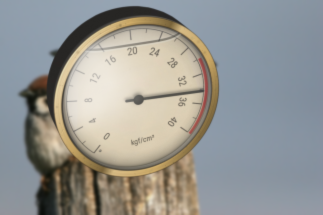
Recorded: 34 kg/cm²
